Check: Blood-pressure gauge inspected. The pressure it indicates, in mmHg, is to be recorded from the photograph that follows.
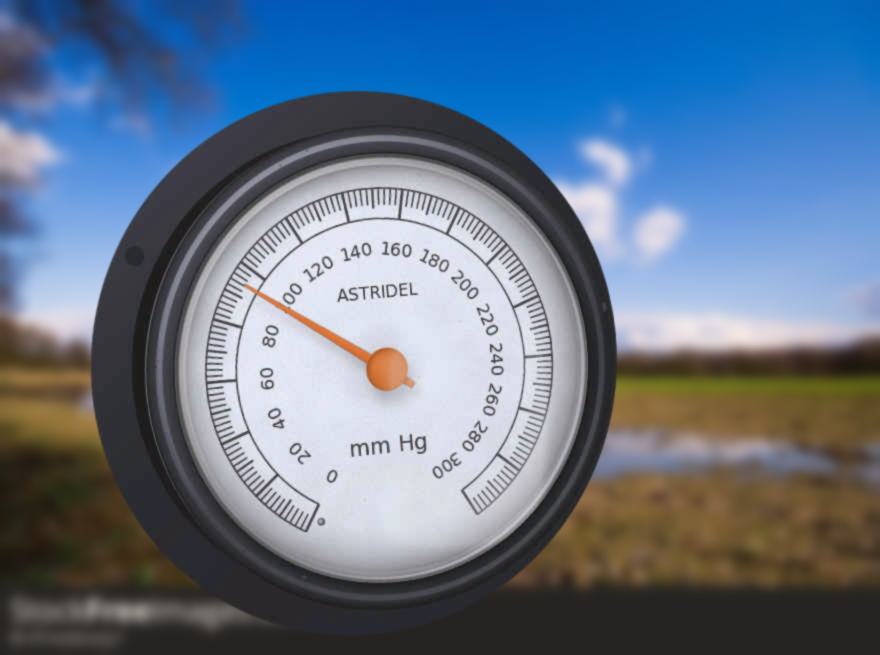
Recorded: 94 mmHg
